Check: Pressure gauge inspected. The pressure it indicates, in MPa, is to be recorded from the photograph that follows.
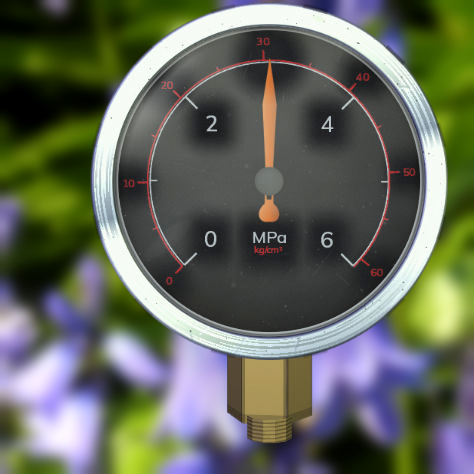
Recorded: 3 MPa
